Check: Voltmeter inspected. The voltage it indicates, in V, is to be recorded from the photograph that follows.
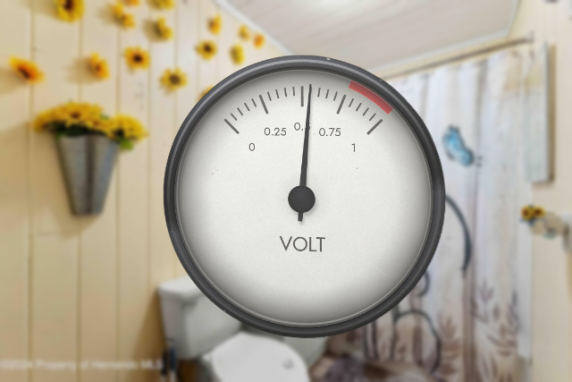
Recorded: 0.55 V
